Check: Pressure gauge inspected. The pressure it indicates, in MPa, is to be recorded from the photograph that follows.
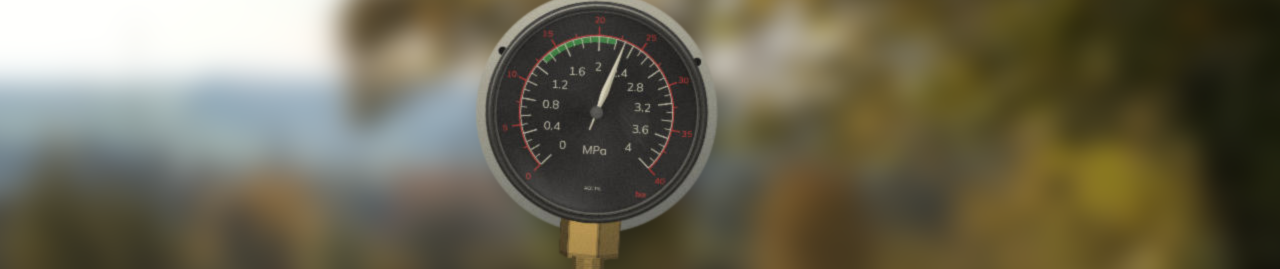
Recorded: 2.3 MPa
